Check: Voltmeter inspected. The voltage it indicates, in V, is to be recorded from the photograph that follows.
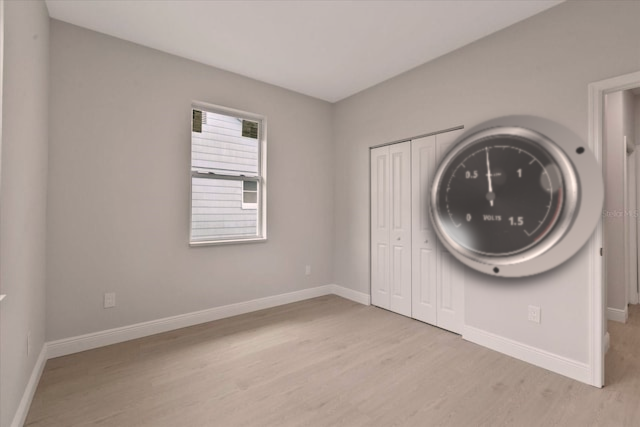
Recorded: 0.7 V
